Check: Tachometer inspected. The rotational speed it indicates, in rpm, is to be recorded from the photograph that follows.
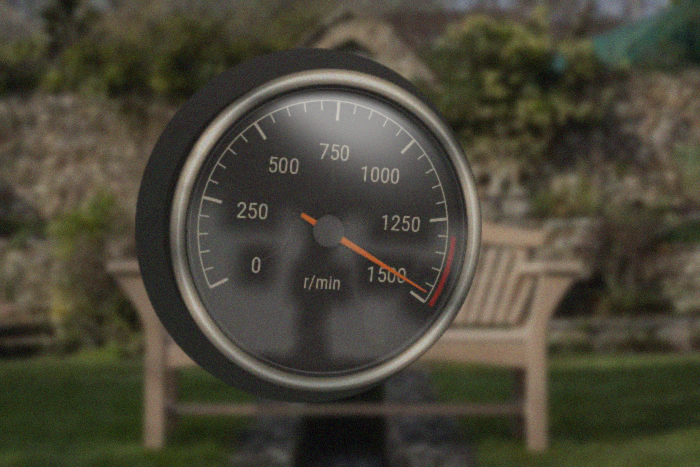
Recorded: 1475 rpm
